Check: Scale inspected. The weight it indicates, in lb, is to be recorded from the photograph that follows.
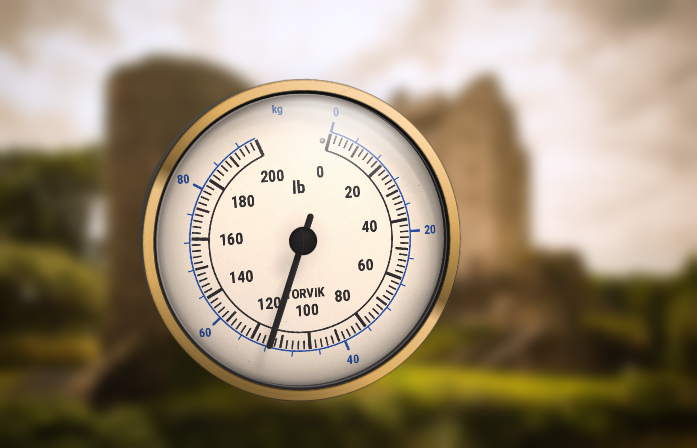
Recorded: 114 lb
